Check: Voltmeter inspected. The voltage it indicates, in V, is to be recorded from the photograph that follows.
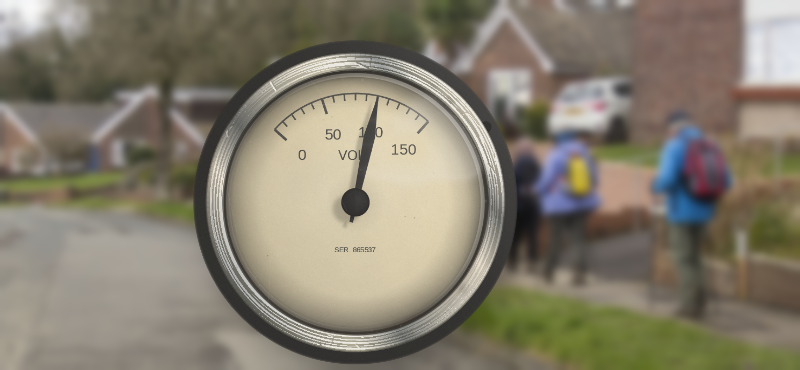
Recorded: 100 V
